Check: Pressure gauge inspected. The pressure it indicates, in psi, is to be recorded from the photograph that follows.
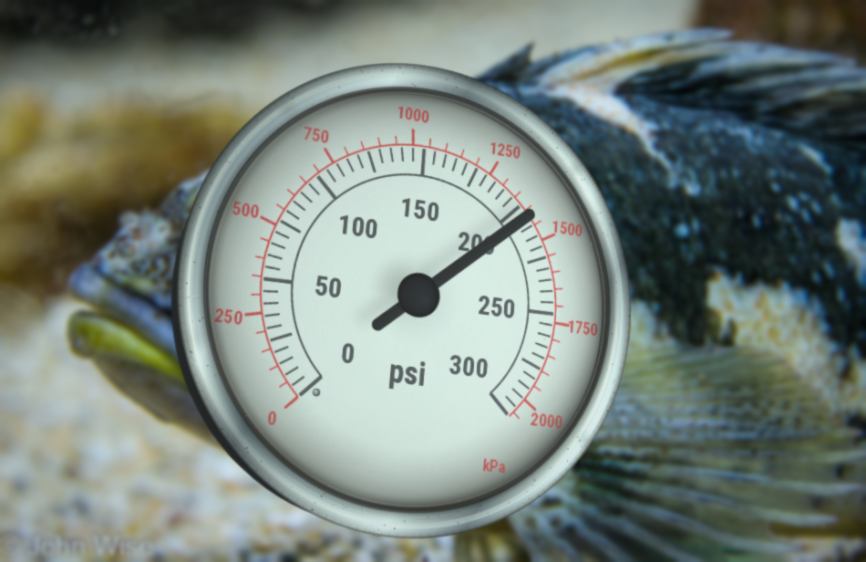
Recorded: 205 psi
